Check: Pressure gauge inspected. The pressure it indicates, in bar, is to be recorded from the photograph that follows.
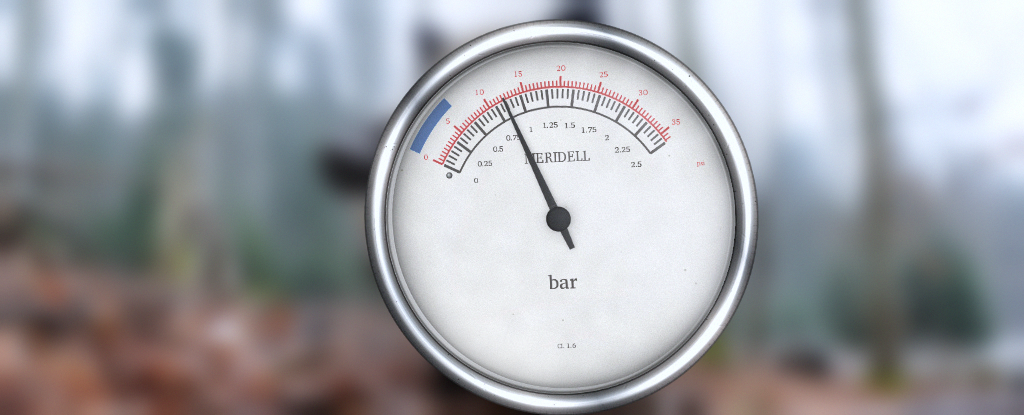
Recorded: 0.85 bar
